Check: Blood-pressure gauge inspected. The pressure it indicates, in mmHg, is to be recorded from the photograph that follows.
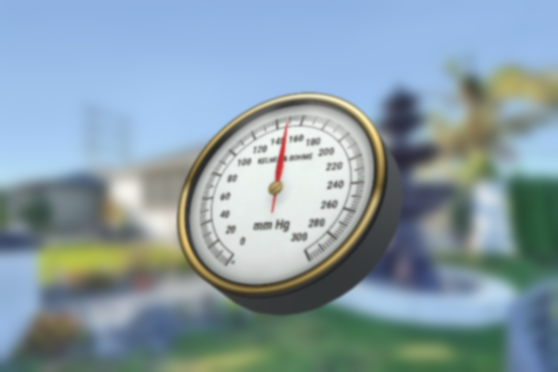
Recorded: 150 mmHg
